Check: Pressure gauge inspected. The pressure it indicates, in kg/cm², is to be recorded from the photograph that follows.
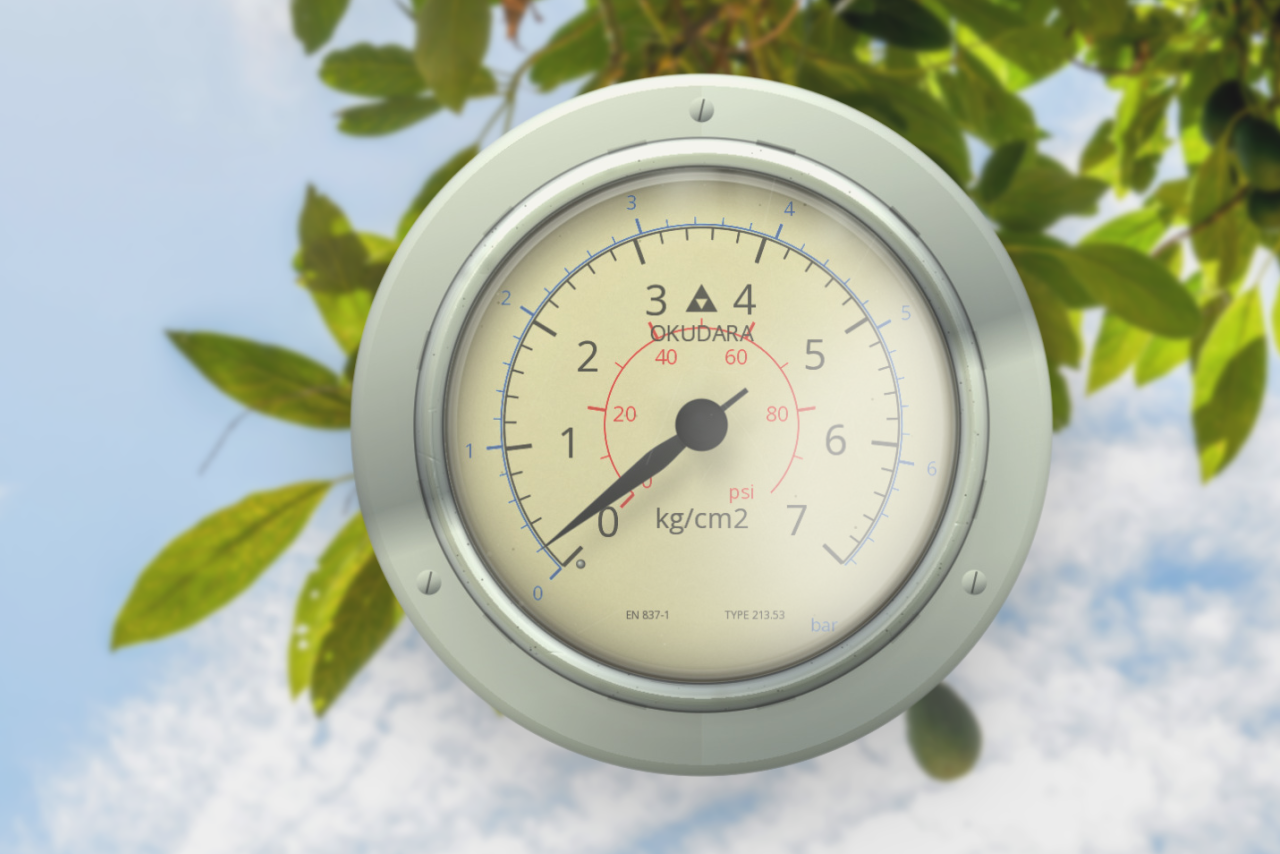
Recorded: 0.2 kg/cm²
